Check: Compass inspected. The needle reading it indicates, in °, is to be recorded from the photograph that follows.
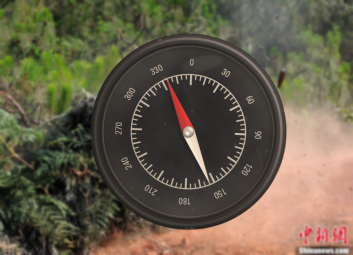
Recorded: 335 °
